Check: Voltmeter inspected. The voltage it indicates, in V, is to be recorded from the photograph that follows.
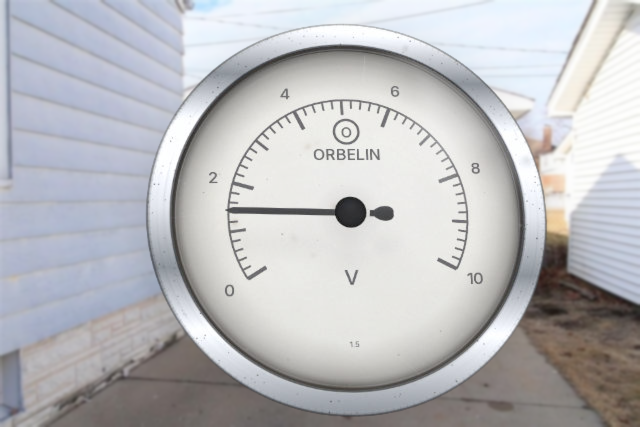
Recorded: 1.4 V
